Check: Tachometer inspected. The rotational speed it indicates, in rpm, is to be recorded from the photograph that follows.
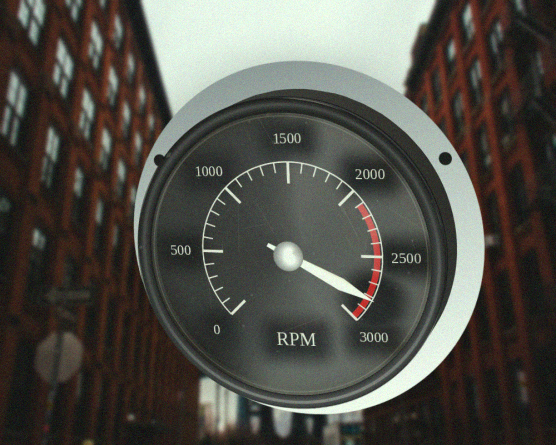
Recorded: 2800 rpm
